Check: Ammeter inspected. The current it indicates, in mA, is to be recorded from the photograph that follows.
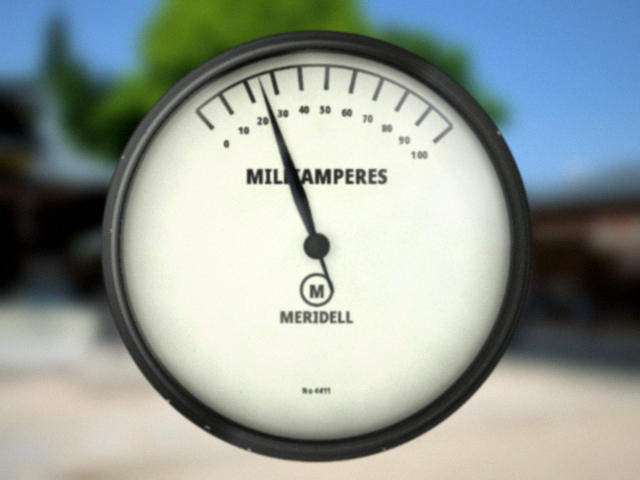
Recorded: 25 mA
